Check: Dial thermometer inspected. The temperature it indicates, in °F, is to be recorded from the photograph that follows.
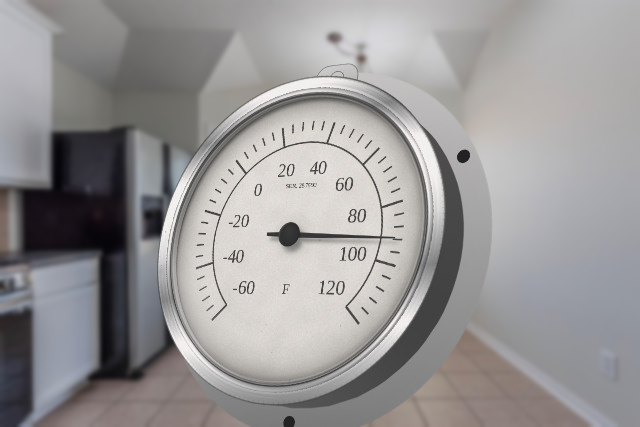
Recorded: 92 °F
